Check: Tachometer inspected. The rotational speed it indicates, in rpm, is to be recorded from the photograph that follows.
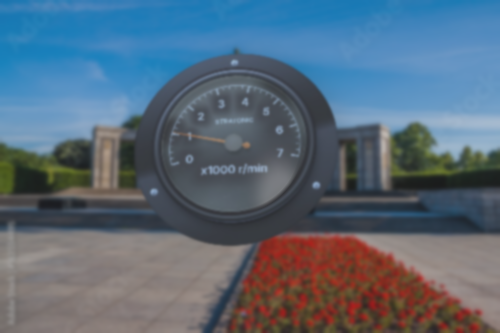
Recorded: 1000 rpm
